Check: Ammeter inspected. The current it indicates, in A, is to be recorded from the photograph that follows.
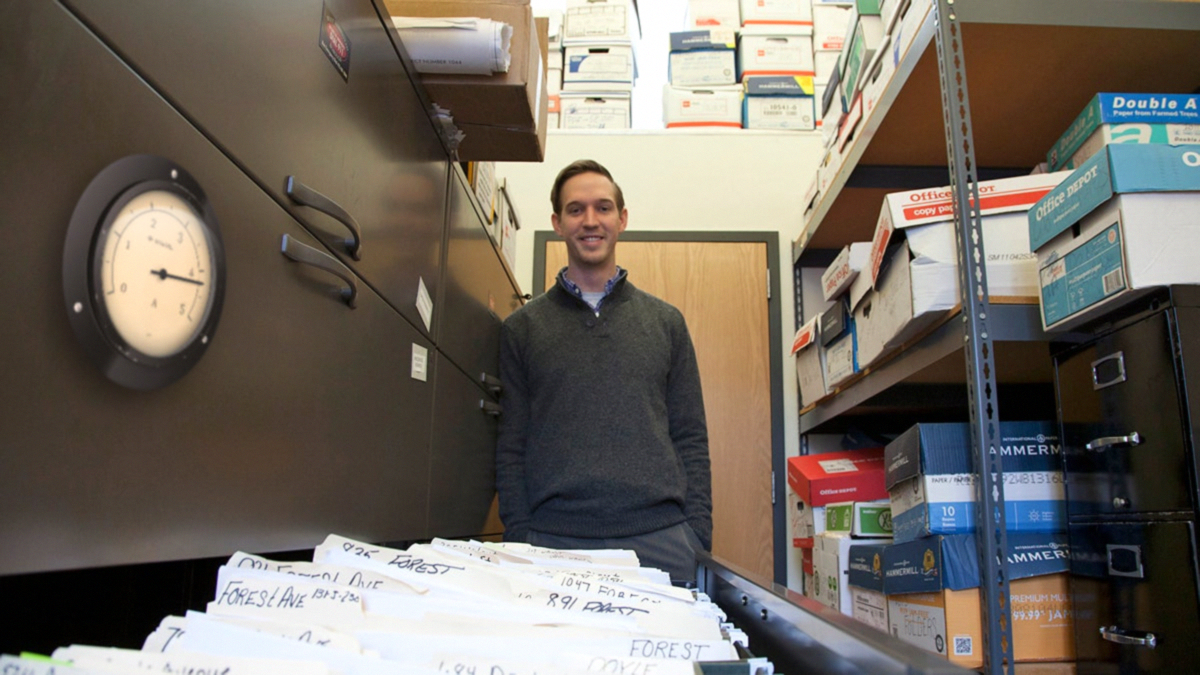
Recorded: 4.25 A
